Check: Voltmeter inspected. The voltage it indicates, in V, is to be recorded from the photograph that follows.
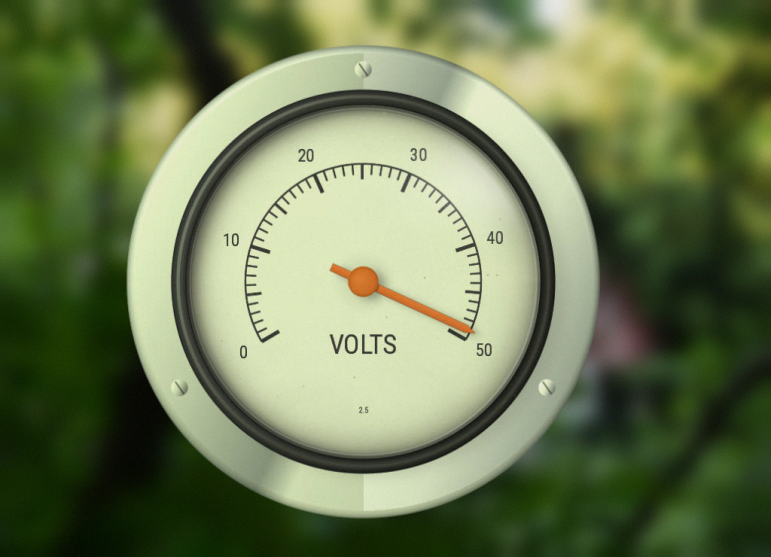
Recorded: 49 V
